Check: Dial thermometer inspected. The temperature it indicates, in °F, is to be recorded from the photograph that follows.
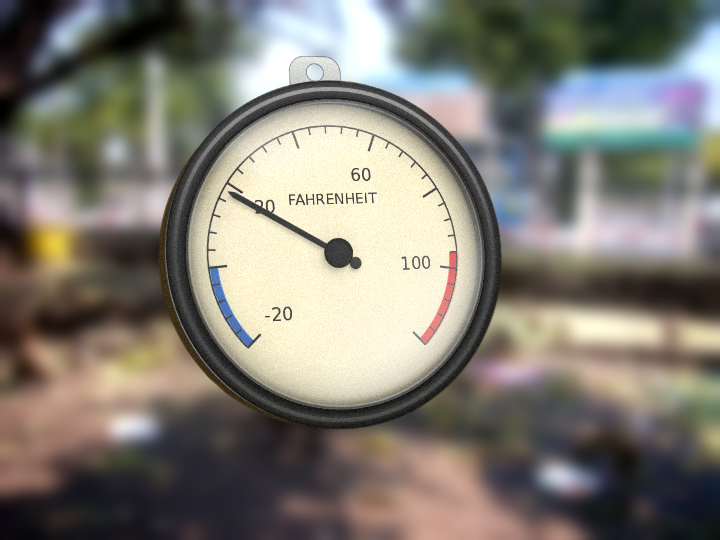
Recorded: 18 °F
